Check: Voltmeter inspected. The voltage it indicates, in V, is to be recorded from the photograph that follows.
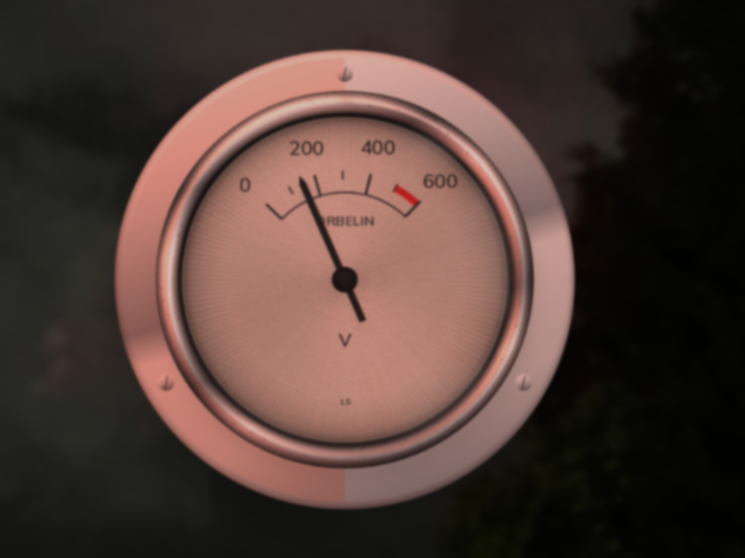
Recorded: 150 V
